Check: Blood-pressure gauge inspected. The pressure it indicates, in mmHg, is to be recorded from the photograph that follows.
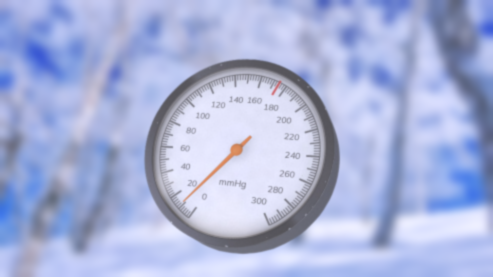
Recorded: 10 mmHg
